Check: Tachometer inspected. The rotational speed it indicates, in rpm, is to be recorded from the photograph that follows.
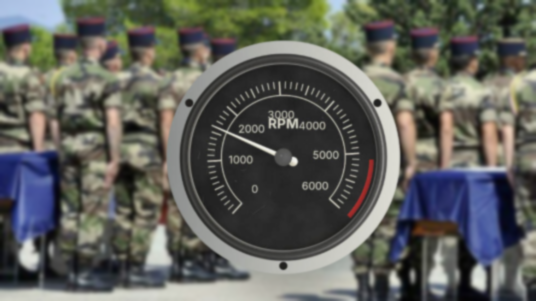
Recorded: 1600 rpm
